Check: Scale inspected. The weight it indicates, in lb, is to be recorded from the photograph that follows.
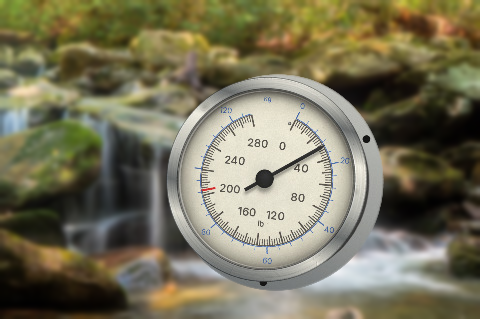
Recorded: 30 lb
